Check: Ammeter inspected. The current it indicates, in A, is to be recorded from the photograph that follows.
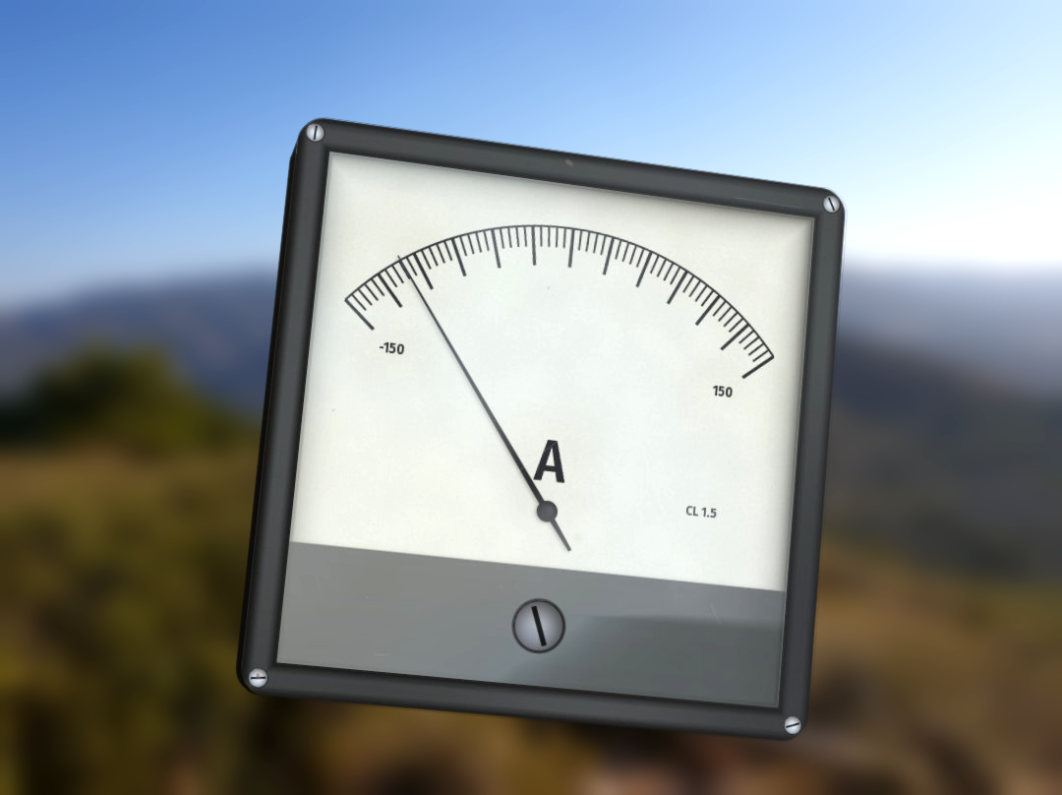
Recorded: -110 A
